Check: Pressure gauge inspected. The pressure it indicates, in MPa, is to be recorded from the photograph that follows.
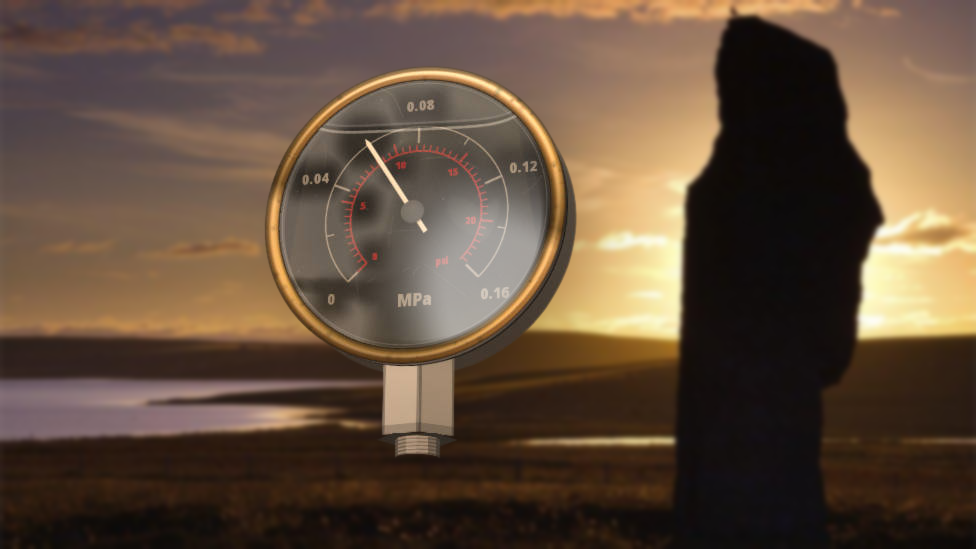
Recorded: 0.06 MPa
